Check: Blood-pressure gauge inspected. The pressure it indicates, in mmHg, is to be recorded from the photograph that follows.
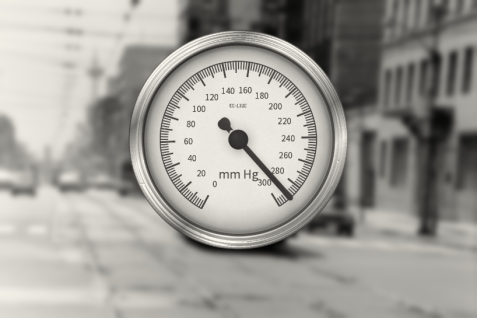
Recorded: 290 mmHg
